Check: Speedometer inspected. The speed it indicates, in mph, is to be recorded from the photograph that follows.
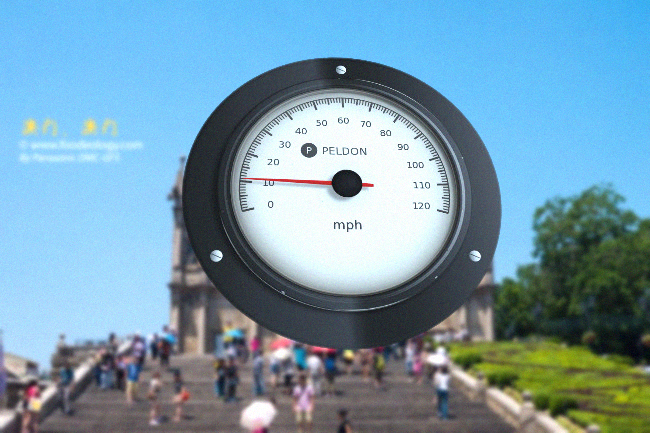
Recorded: 10 mph
